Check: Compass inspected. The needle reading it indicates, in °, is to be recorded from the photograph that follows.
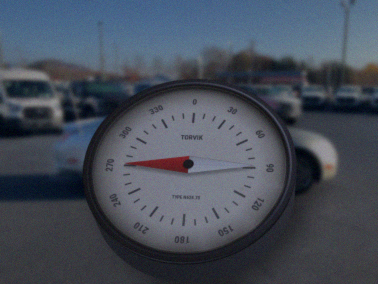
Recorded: 270 °
